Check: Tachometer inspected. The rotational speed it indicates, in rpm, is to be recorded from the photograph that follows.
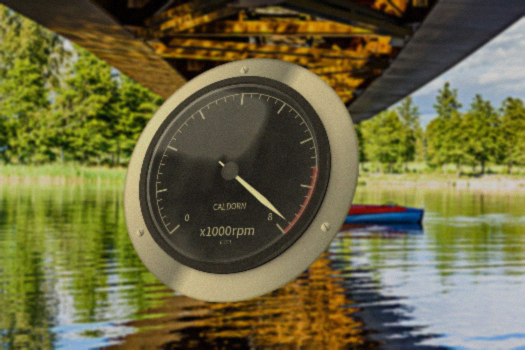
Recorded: 7800 rpm
